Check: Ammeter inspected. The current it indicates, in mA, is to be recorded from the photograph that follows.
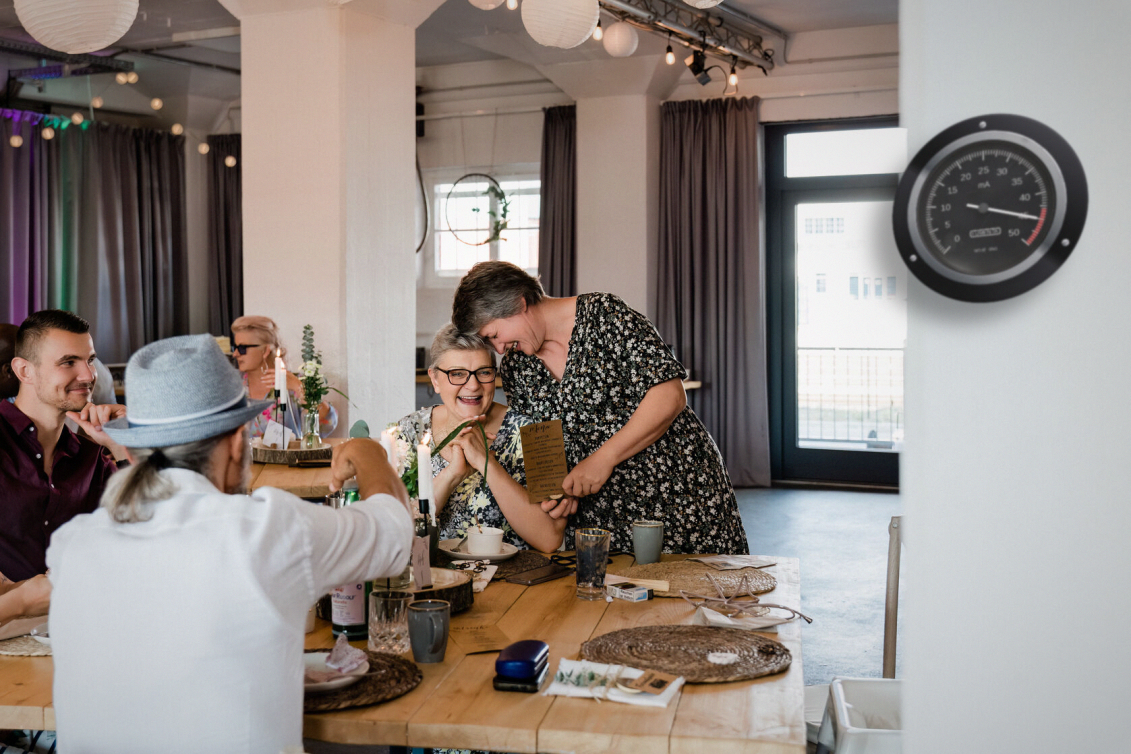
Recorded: 45 mA
